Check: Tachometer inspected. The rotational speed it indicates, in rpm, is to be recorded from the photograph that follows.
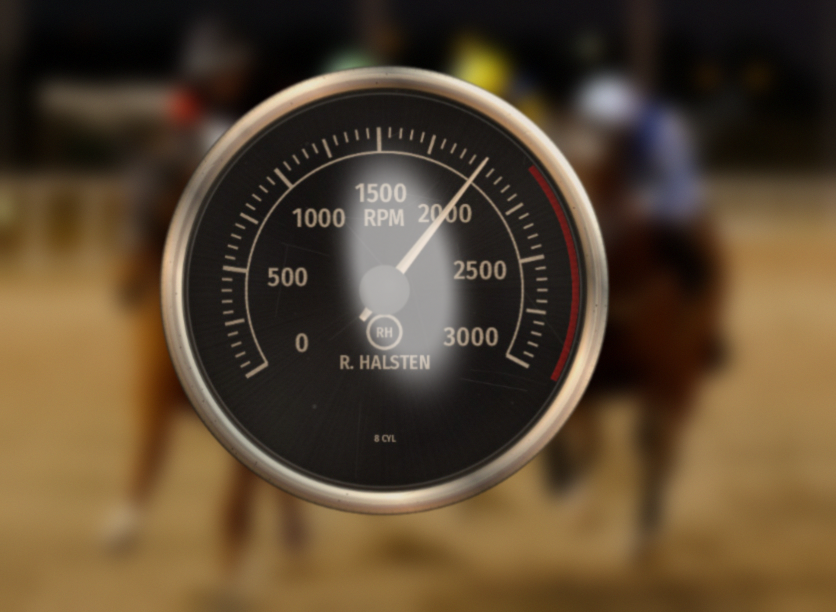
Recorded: 2000 rpm
